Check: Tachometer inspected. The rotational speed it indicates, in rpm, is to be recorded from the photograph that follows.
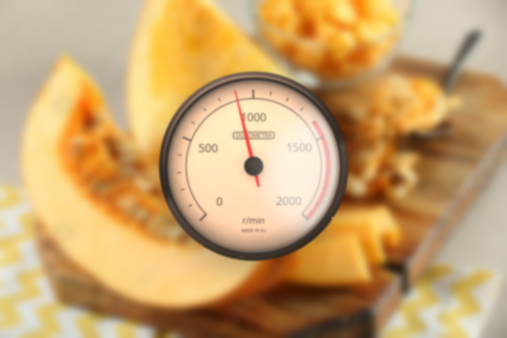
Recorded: 900 rpm
